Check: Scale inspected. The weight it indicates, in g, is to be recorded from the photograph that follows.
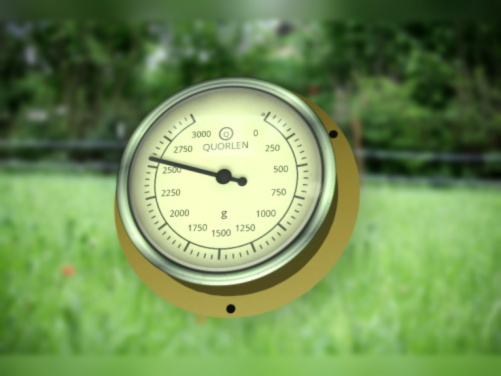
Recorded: 2550 g
